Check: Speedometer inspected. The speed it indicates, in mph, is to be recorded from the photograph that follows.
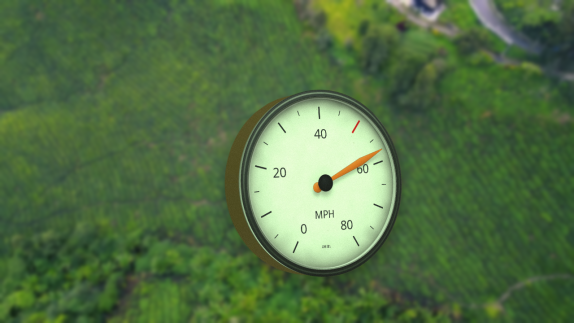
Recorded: 57.5 mph
